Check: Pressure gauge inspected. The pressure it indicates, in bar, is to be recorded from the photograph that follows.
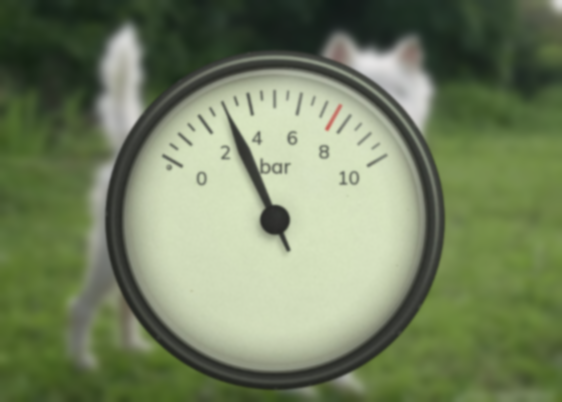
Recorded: 3 bar
